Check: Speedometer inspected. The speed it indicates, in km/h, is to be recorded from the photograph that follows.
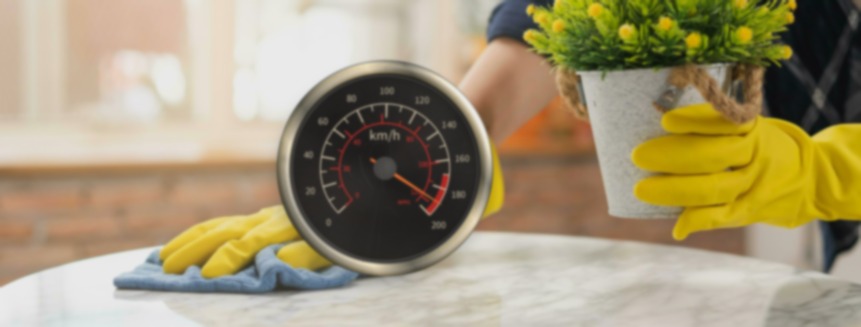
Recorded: 190 km/h
